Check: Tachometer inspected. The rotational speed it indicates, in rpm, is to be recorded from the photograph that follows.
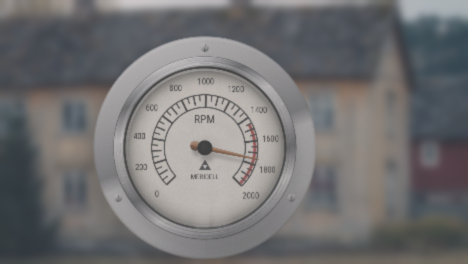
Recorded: 1750 rpm
